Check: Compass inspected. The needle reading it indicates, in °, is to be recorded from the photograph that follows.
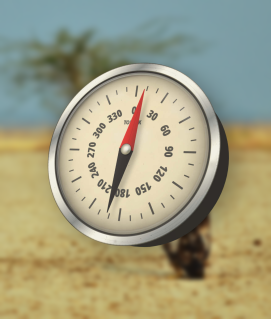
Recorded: 10 °
